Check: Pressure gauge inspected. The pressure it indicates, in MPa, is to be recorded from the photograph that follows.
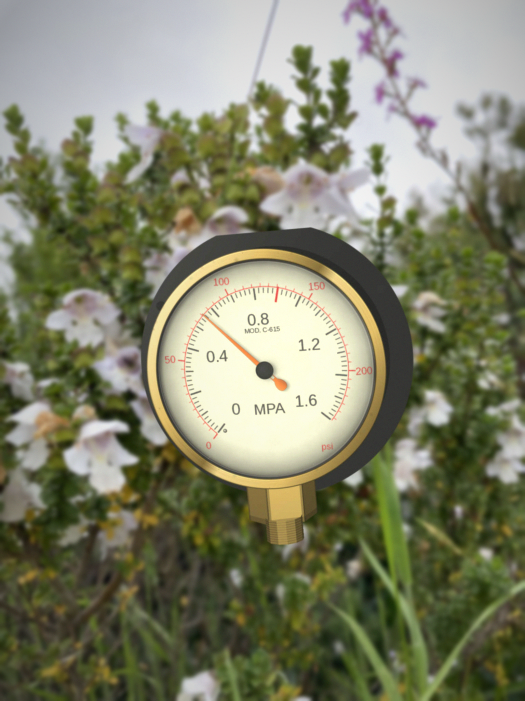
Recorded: 0.56 MPa
